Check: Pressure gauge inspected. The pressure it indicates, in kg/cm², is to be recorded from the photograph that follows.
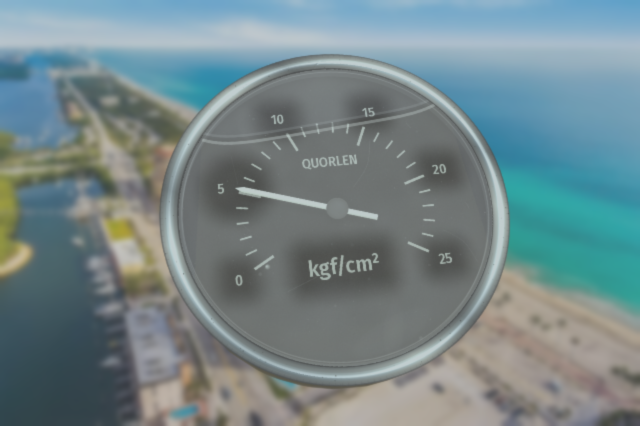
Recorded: 5 kg/cm²
